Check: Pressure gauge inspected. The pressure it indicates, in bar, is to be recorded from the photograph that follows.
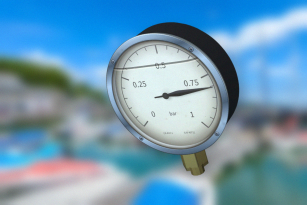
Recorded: 0.8 bar
